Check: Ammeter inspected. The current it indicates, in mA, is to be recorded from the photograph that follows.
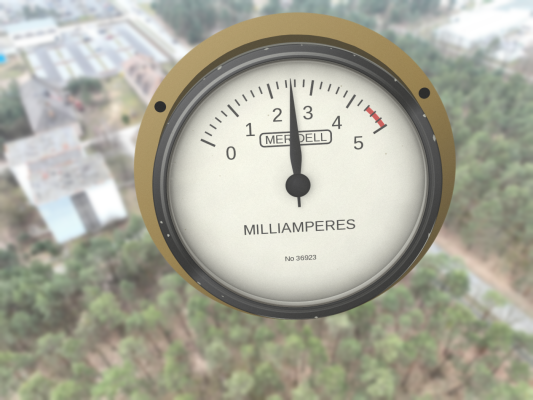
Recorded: 2.5 mA
